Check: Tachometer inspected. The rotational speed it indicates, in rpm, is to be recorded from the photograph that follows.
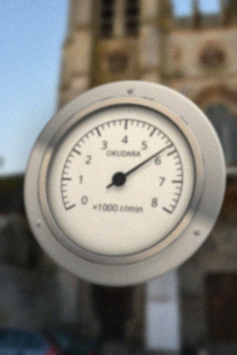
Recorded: 5800 rpm
